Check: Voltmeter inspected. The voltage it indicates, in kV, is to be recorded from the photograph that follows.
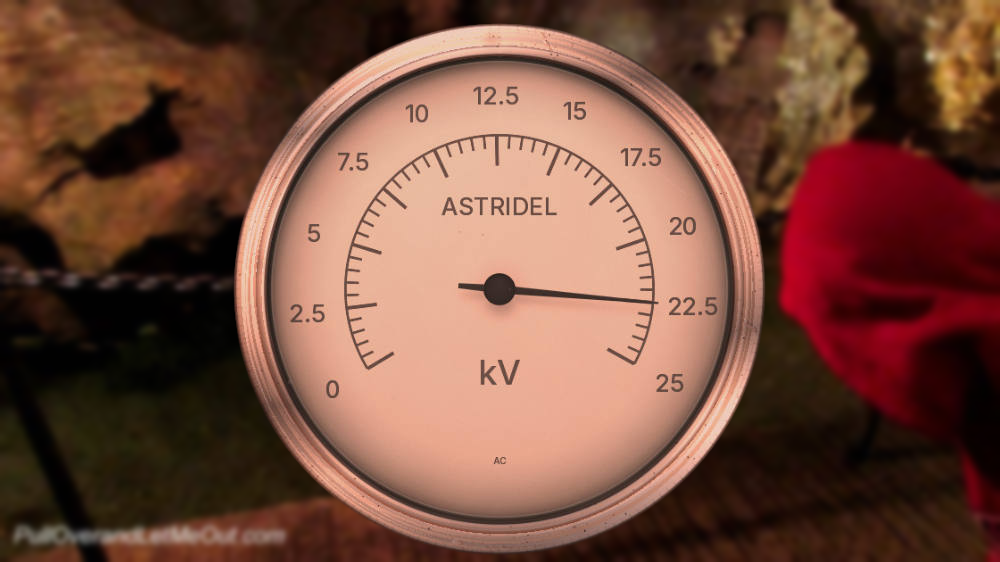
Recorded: 22.5 kV
